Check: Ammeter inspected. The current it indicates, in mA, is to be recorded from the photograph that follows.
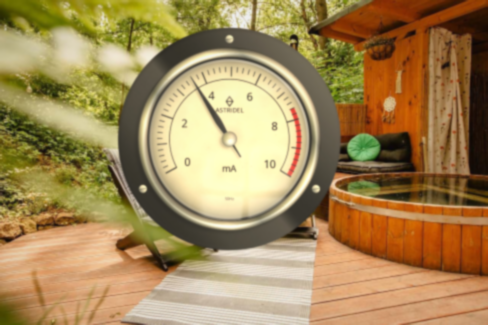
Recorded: 3.6 mA
